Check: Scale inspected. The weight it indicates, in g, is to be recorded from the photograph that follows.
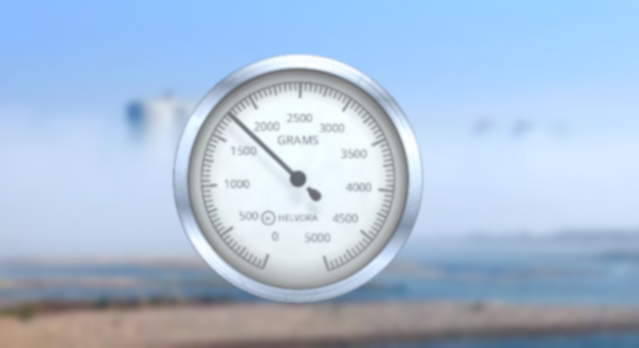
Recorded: 1750 g
